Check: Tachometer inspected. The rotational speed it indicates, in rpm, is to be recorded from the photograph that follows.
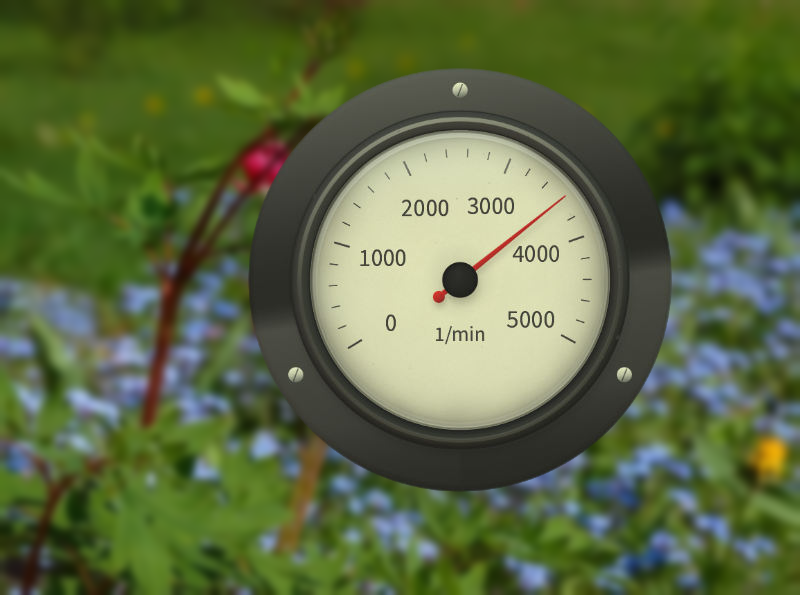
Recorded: 3600 rpm
